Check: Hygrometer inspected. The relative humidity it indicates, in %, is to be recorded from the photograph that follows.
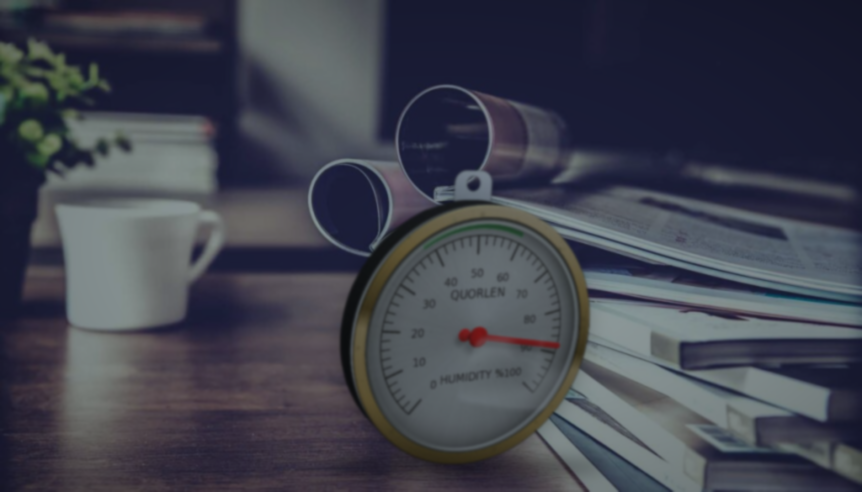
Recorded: 88 %
